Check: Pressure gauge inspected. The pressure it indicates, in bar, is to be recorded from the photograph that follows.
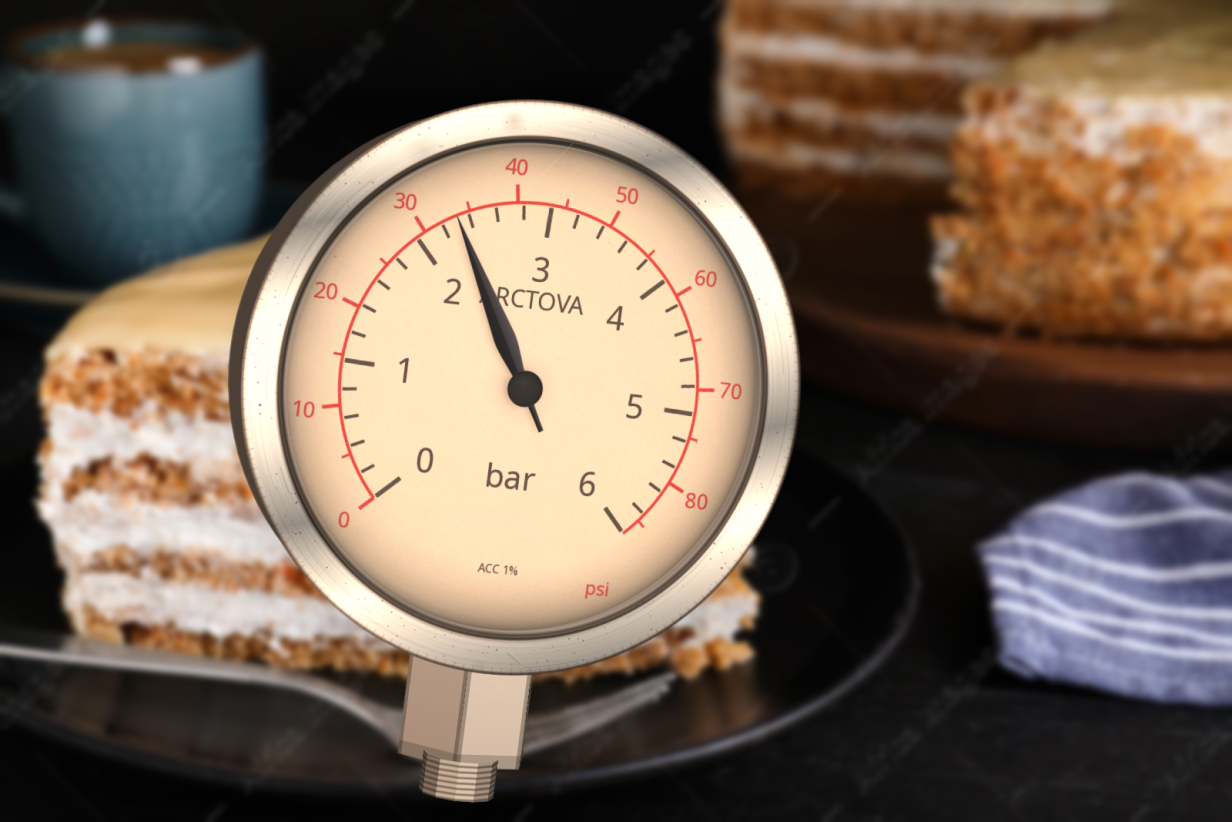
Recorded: 2.3 bar
